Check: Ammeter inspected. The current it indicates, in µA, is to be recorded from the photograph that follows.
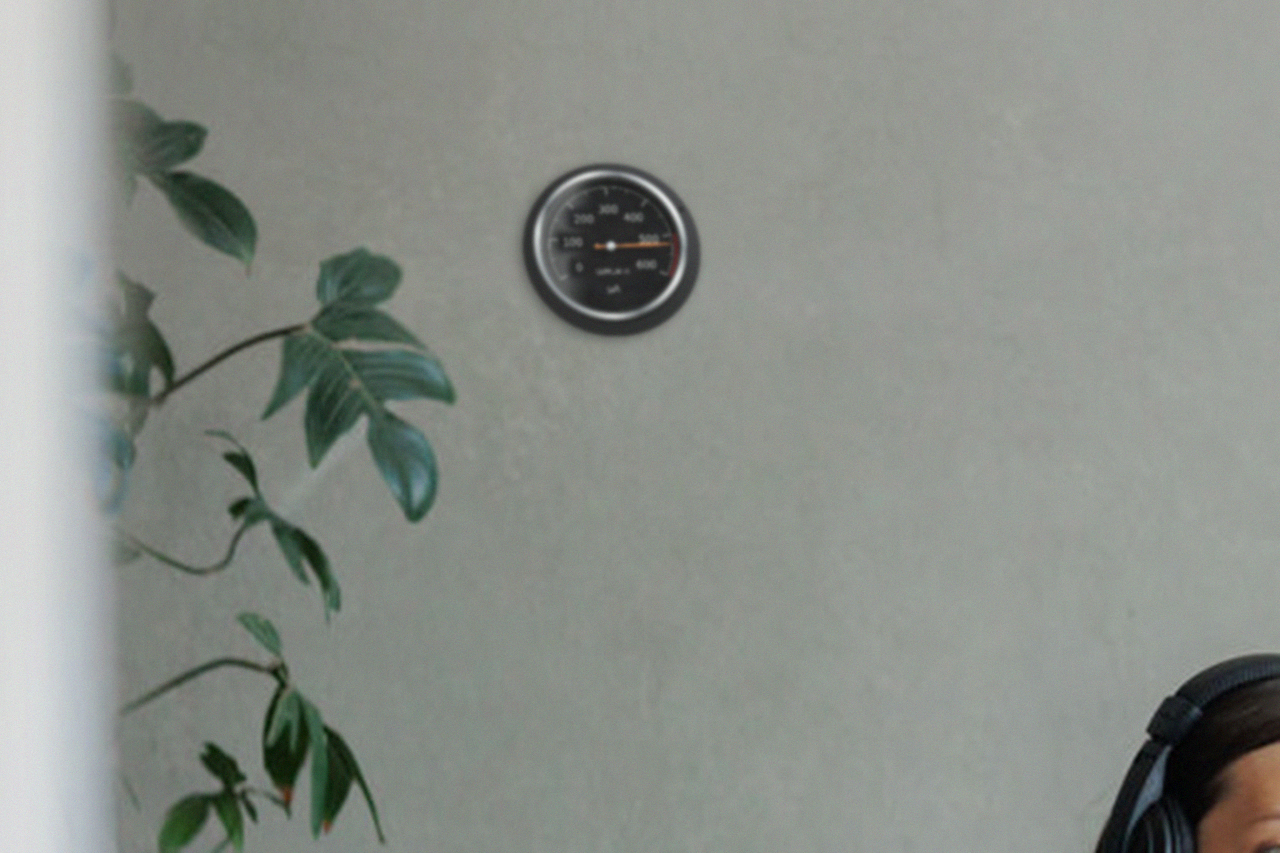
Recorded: 525 µA
